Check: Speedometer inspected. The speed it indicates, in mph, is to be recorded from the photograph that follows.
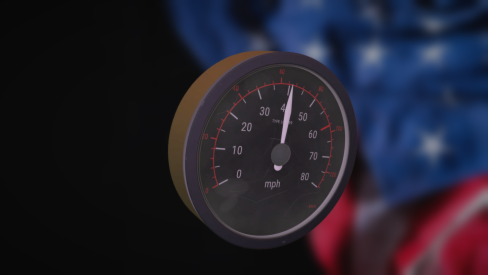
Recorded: 40 mph
